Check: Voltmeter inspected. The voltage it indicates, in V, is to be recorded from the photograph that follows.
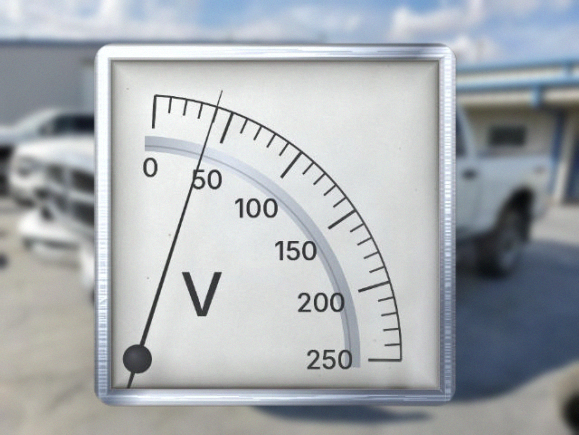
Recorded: 40 V
